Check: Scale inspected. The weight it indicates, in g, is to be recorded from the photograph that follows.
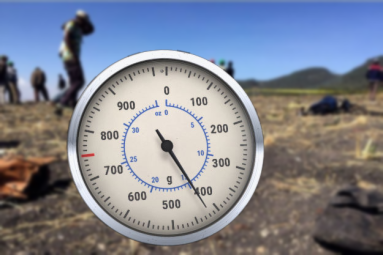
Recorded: 420 g
